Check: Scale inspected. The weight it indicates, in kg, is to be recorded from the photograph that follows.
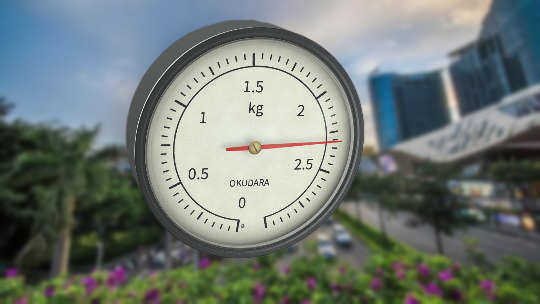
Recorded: 2.3 kg
